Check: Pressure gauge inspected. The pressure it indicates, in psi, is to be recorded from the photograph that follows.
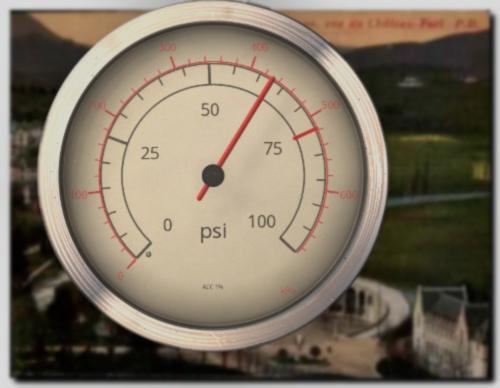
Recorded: 62.5 psi
